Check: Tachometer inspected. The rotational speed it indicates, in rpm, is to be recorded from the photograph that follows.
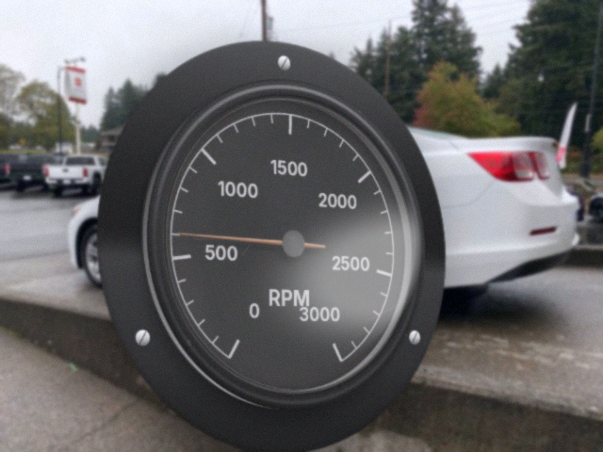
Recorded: 600 rpm
